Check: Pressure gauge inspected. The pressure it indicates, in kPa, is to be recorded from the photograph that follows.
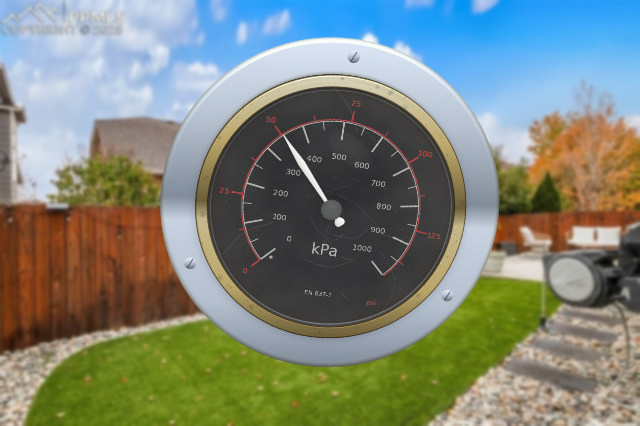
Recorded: 350 kPa
